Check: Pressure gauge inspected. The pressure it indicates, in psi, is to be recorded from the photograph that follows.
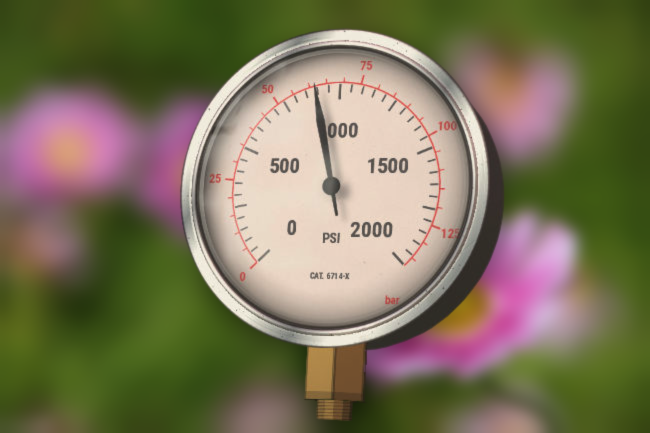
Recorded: 900 psi
